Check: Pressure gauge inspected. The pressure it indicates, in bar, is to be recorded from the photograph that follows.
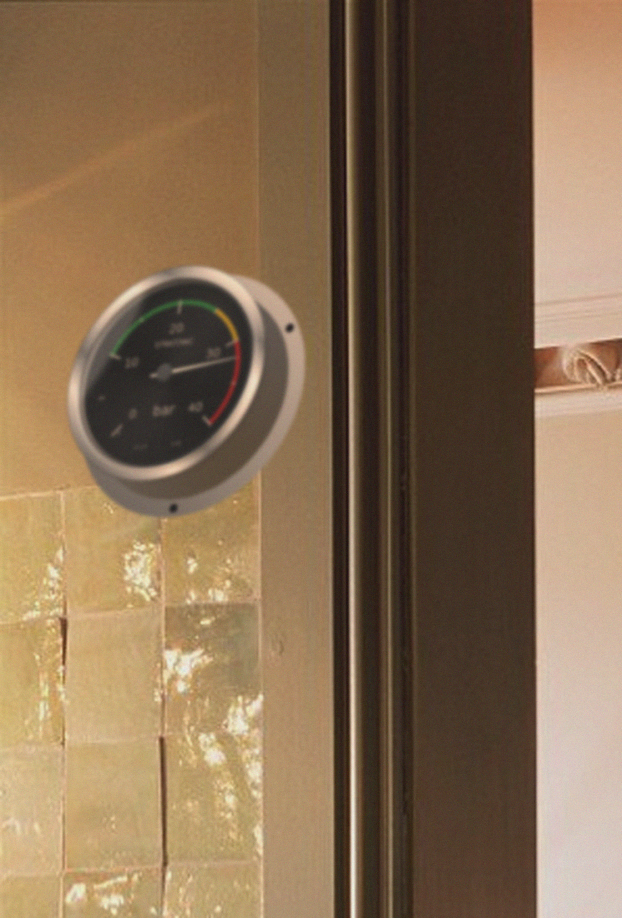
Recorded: 32.5 bar
